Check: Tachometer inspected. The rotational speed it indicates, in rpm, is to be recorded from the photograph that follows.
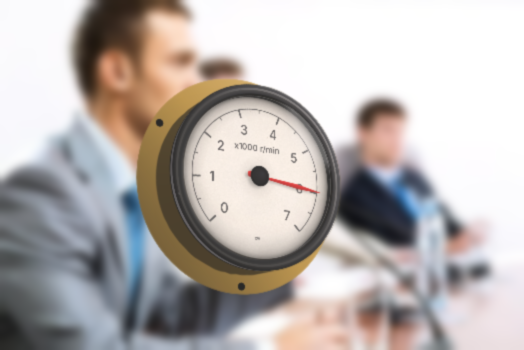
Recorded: 6000 rpm
